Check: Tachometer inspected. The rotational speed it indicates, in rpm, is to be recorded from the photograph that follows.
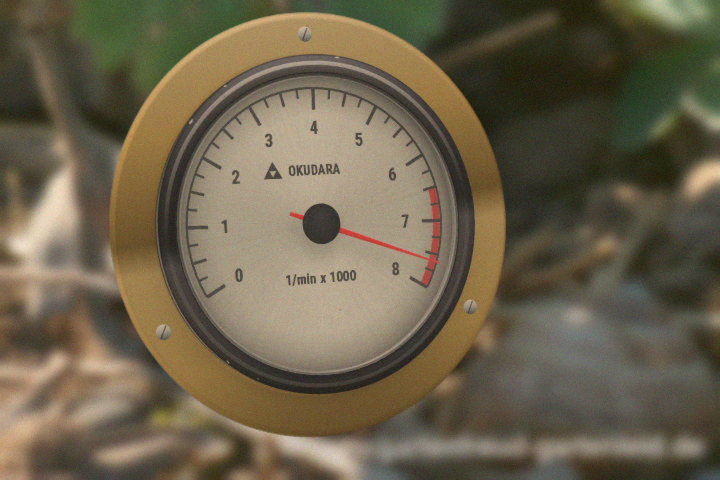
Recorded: 7625 rpm
